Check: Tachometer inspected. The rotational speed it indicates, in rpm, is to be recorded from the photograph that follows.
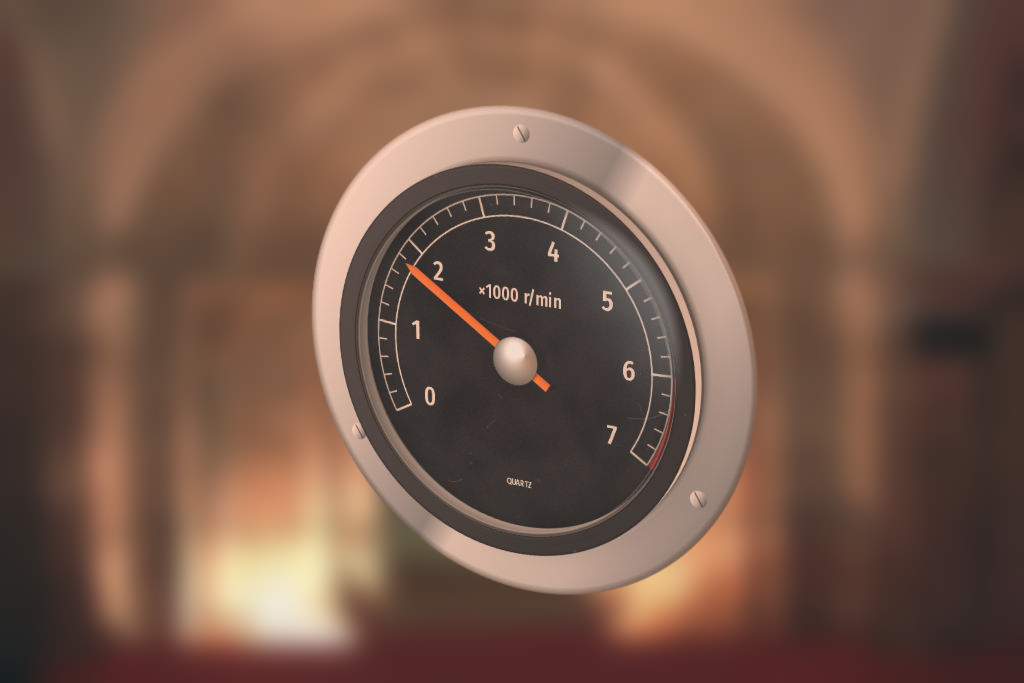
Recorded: 1800 rpm
